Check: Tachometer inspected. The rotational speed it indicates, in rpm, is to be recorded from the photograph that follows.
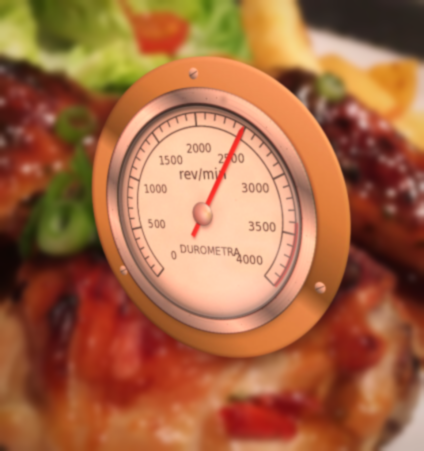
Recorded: 2500 rpm
